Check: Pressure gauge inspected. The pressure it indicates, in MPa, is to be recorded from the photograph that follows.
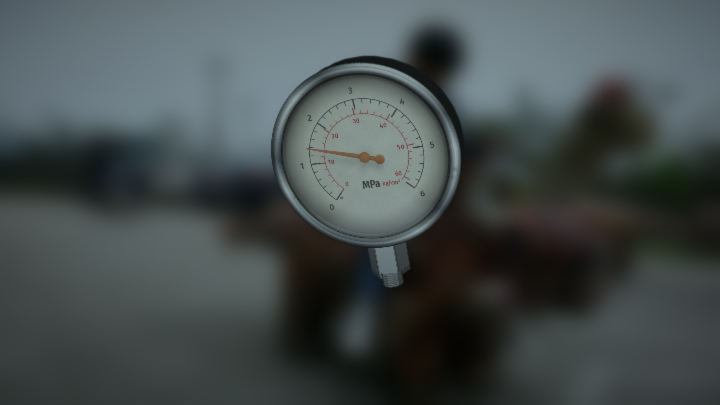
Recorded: 1.4 MPa
